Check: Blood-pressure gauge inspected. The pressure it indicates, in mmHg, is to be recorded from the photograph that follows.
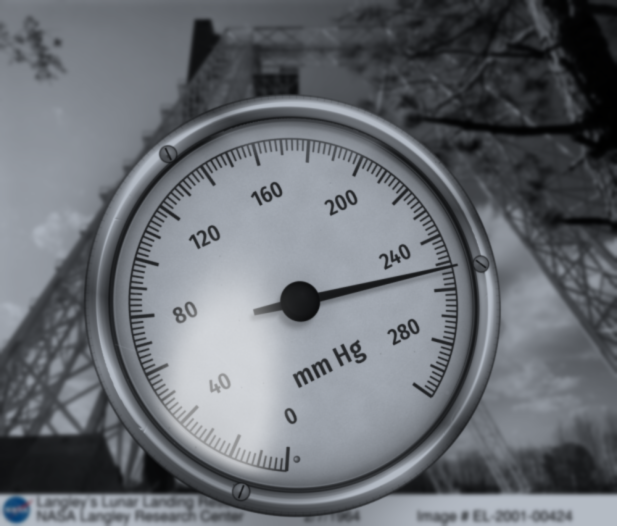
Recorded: 252 mmHg
